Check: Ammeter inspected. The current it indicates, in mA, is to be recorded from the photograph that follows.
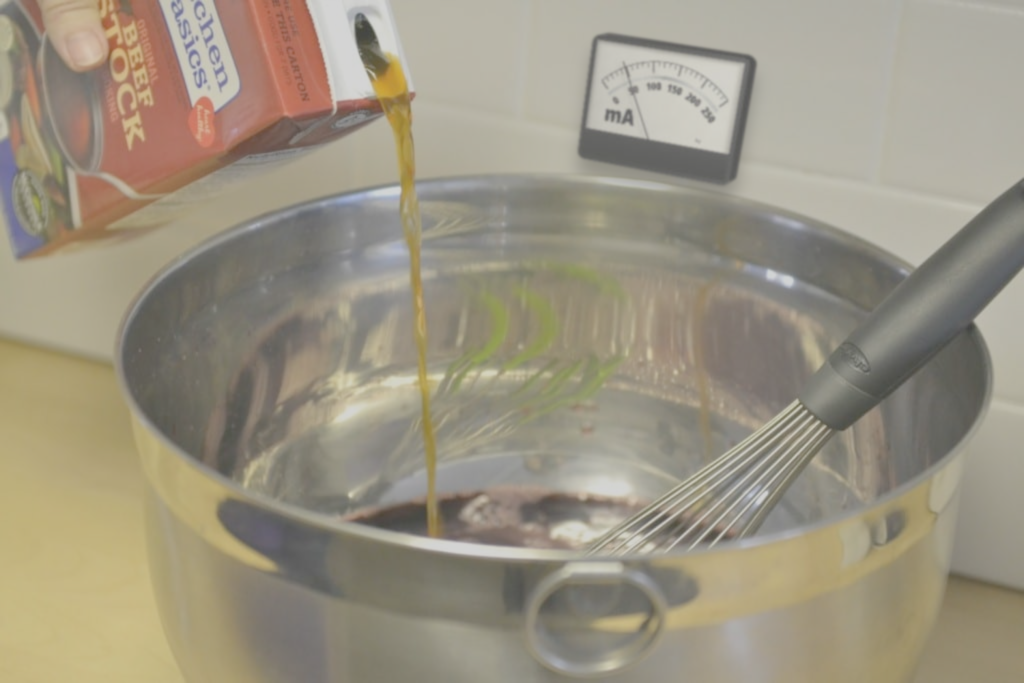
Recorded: 50 mA
